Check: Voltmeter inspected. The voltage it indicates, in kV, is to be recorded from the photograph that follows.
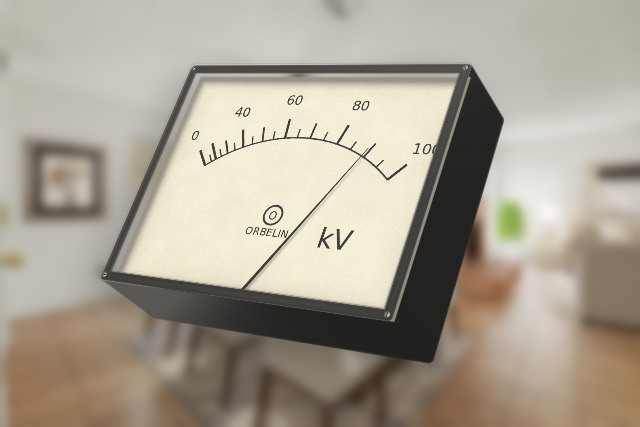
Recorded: 90 kV
